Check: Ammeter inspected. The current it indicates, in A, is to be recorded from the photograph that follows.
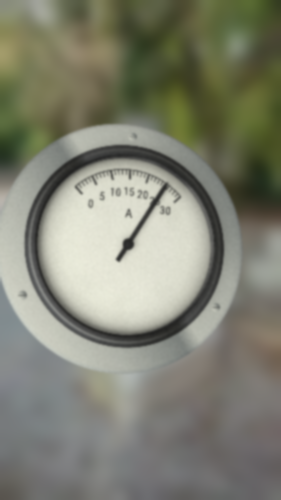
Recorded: 25 A
